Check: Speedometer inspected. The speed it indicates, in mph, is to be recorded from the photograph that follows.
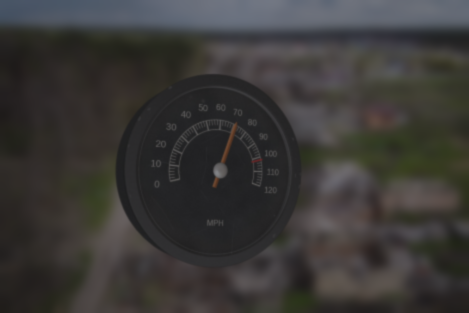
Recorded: 70 mph
